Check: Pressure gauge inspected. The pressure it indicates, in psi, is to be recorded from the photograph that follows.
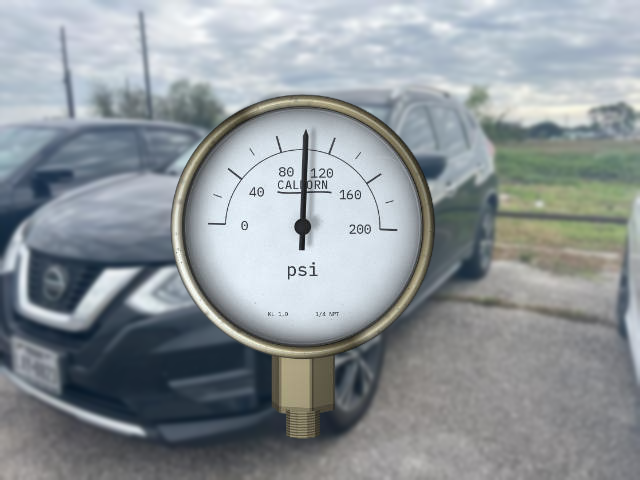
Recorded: 100 psi
